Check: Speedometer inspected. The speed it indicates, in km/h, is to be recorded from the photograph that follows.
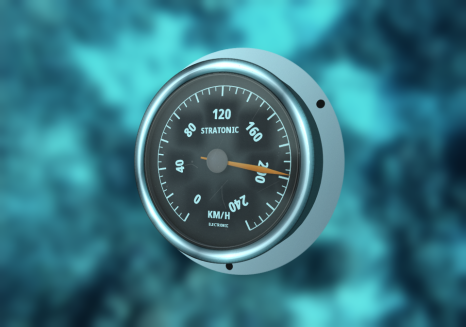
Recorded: 197.5 km/h
